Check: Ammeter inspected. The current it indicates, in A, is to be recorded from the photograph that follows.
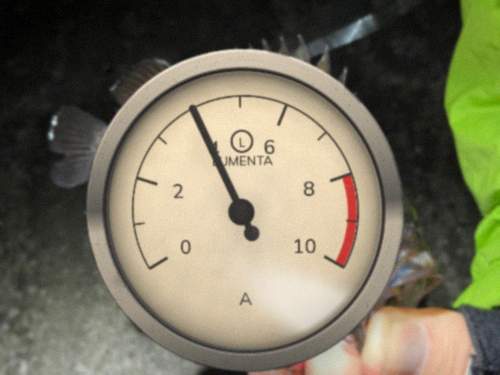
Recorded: 4 A
